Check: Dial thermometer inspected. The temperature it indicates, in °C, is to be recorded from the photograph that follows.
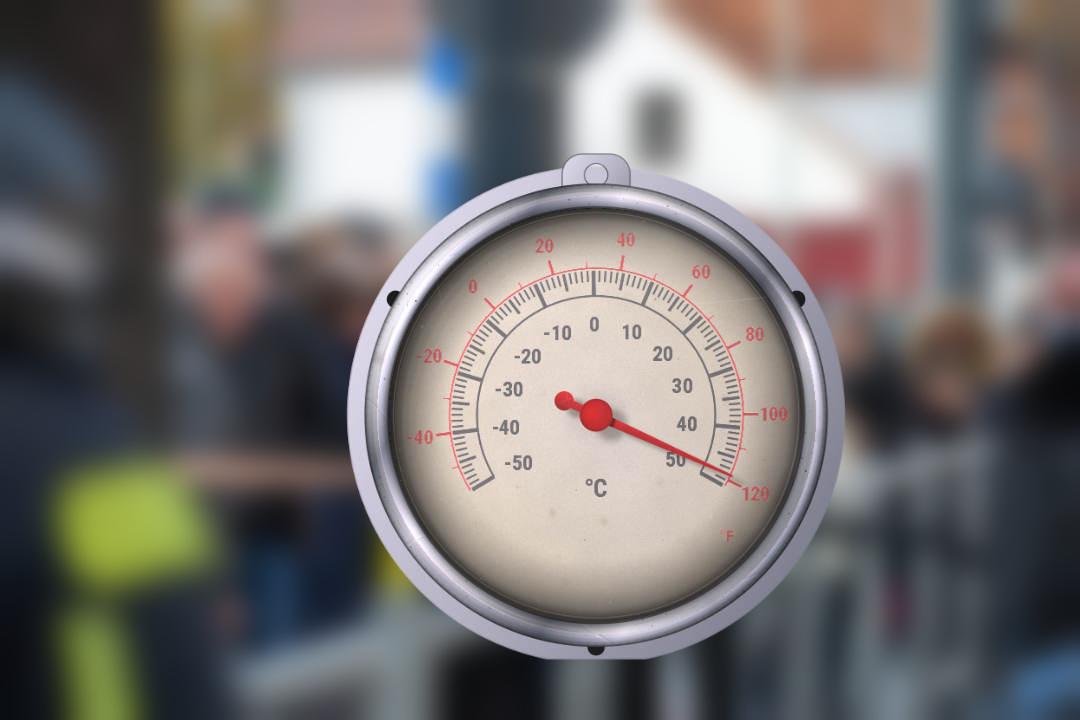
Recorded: 48 °C
